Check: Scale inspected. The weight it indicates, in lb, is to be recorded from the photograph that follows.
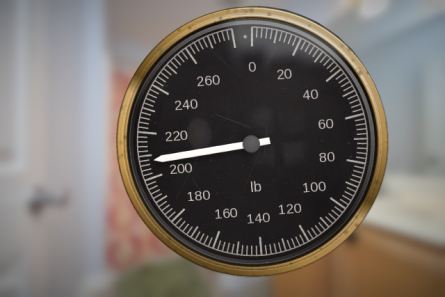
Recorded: 208 lb
